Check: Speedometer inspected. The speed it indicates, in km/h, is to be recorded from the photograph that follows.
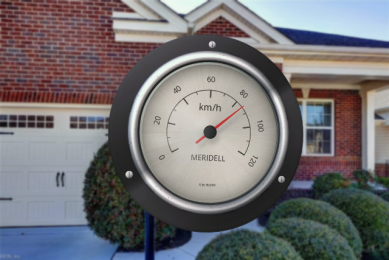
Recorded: 85 km/h
